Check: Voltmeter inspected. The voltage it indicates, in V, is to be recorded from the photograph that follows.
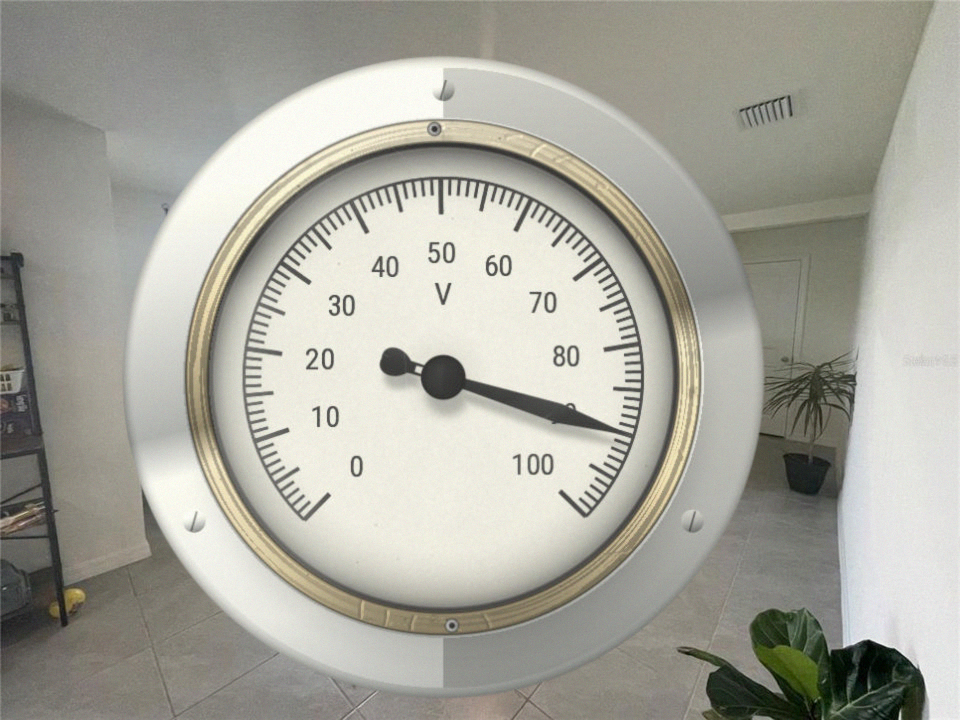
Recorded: 90 V
